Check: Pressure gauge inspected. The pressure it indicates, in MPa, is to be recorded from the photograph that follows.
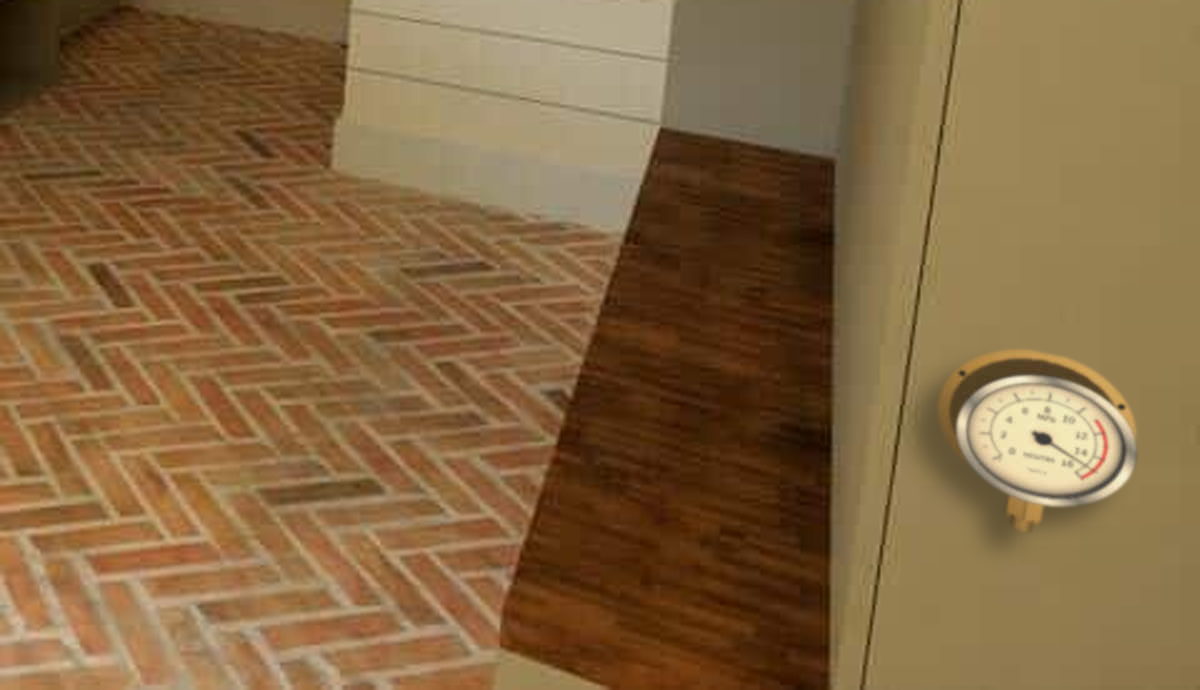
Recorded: 15 MPa
